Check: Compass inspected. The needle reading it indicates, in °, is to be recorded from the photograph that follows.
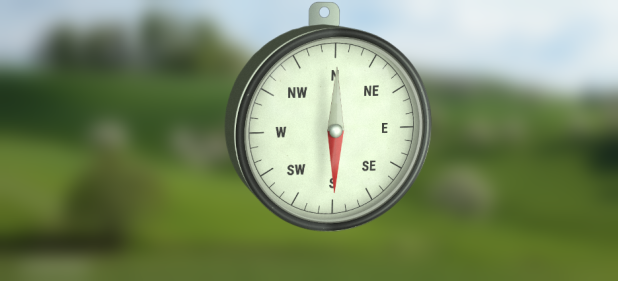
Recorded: 180 °
